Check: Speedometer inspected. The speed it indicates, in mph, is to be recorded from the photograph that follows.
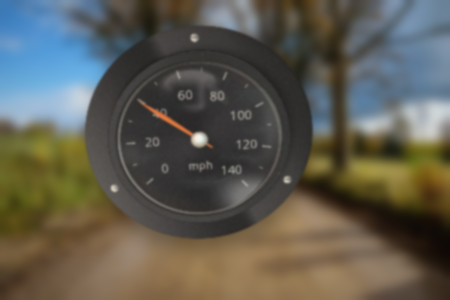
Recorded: 40 mph
